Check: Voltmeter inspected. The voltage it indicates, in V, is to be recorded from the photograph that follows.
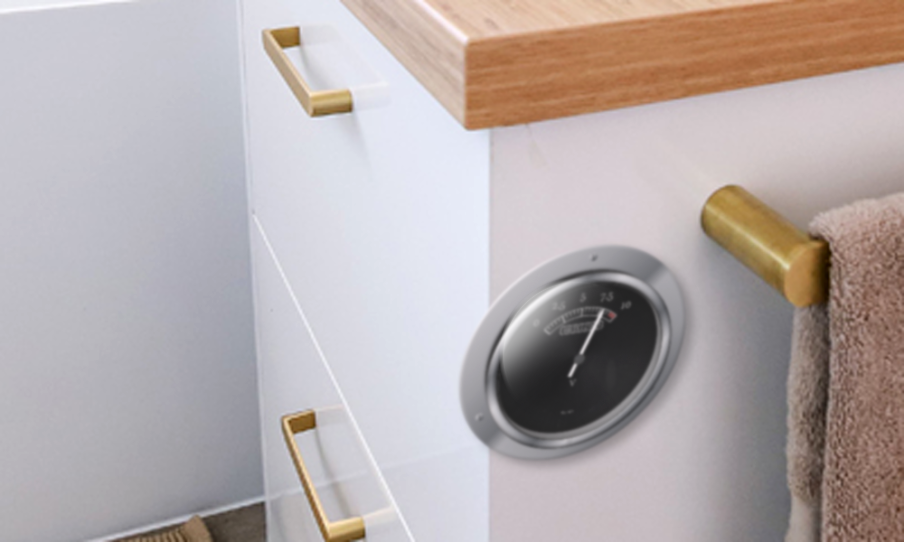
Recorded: 7.5 V
